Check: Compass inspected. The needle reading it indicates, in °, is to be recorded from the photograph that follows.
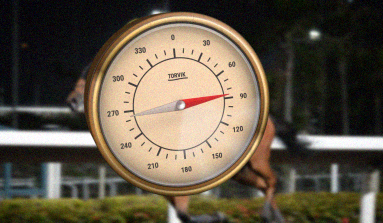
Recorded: 85 °
